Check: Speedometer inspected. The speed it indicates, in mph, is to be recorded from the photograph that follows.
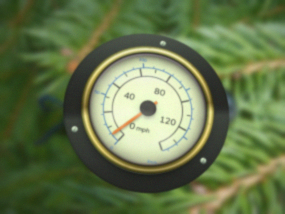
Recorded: 5 mph
